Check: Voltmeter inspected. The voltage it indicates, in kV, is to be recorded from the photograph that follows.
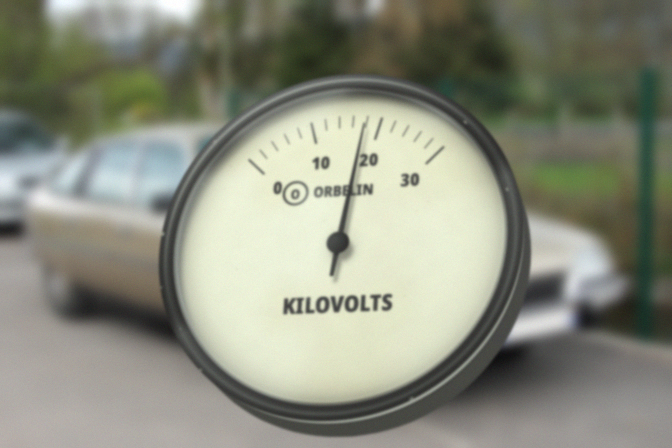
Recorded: 18 kV
